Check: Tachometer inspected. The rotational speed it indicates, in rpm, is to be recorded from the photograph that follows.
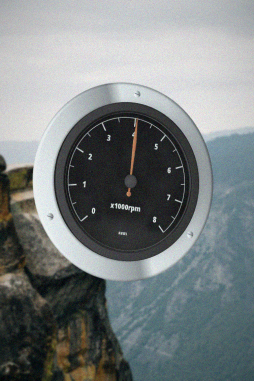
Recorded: 4000 rpm
